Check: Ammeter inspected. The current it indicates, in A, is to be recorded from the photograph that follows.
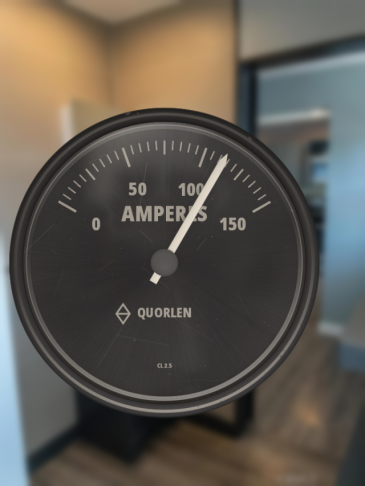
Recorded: 112.5 A
